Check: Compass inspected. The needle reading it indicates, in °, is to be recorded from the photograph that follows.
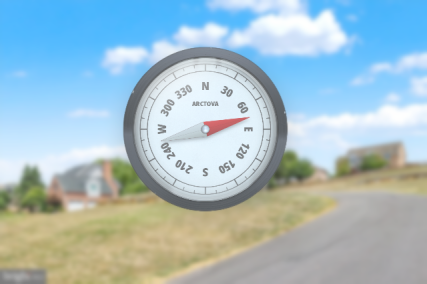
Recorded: 75 °
